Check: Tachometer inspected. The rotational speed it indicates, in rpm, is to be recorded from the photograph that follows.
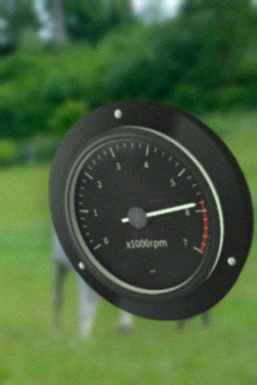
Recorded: 5800 rpm
